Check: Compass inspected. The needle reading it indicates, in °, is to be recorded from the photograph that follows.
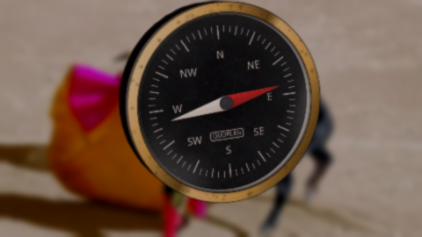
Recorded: 80 °
